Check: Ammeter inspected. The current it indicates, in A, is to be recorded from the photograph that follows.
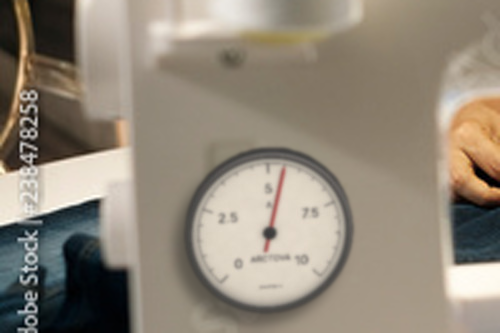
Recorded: 5.5 A
